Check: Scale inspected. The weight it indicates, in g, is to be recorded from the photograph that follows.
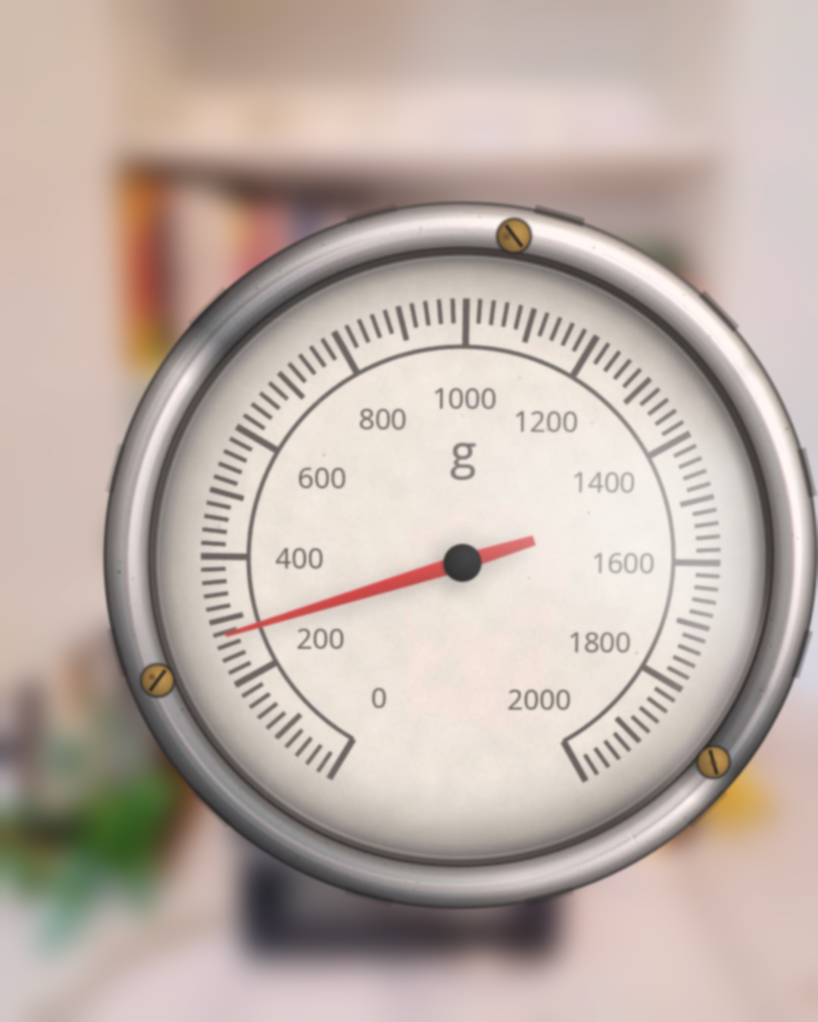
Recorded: 280 g
